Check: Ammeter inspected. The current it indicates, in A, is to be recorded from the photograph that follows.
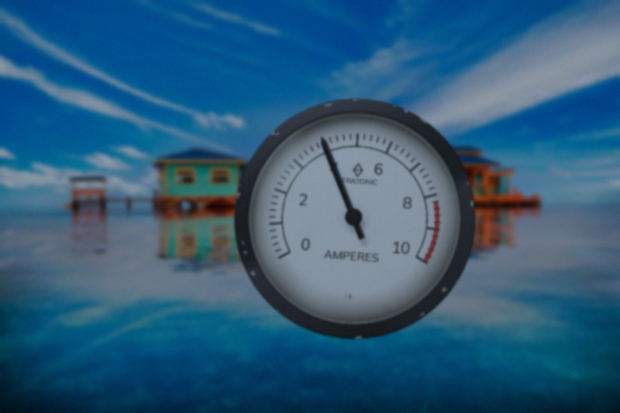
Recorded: 4 A
